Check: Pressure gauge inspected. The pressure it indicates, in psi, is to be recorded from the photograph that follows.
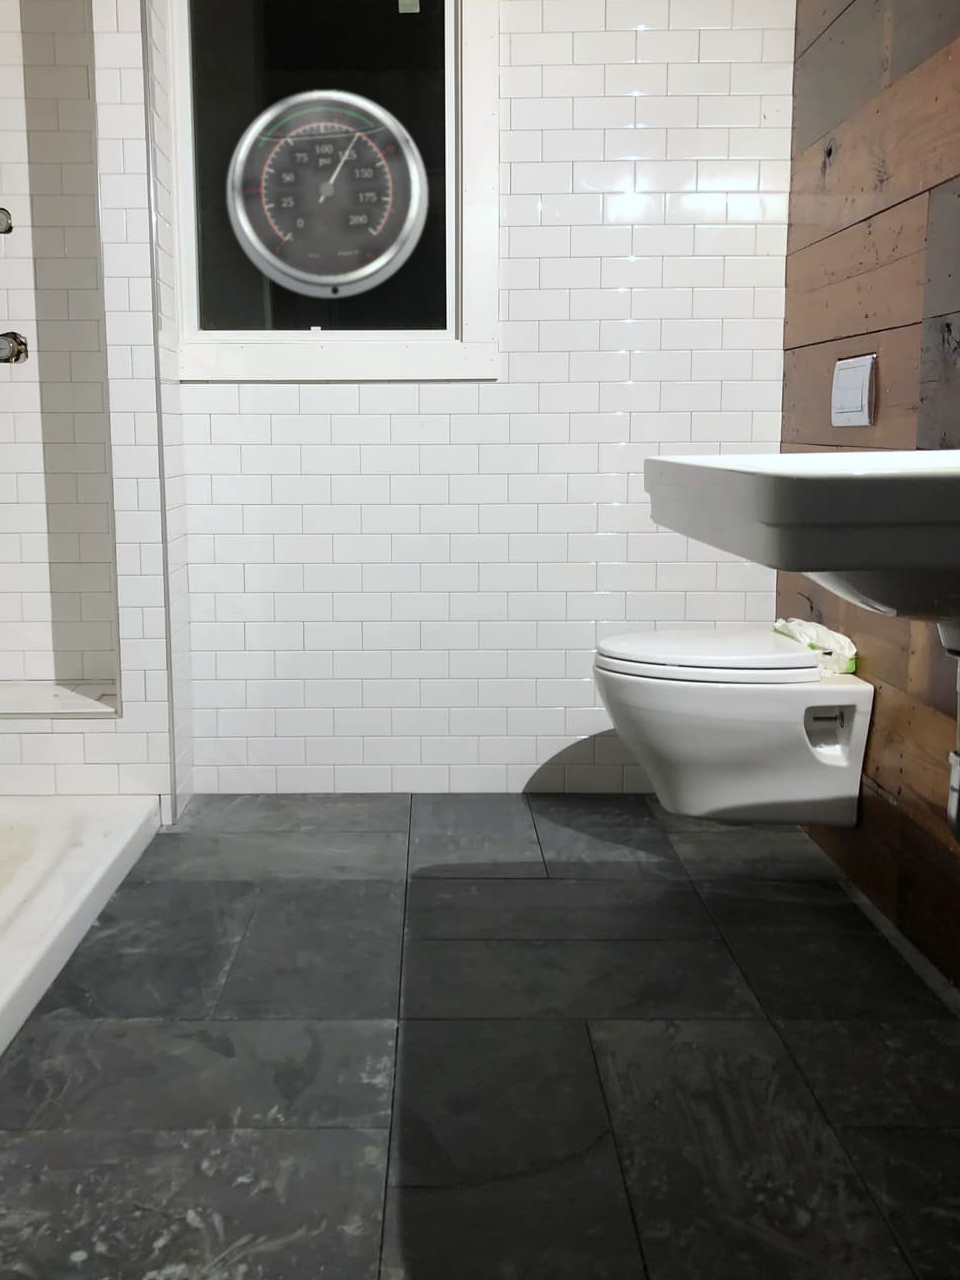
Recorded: 125 psi
